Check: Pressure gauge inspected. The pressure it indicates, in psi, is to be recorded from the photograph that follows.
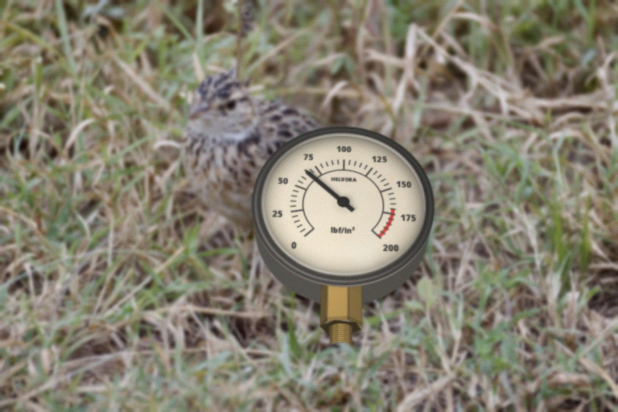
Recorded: 65 psi
